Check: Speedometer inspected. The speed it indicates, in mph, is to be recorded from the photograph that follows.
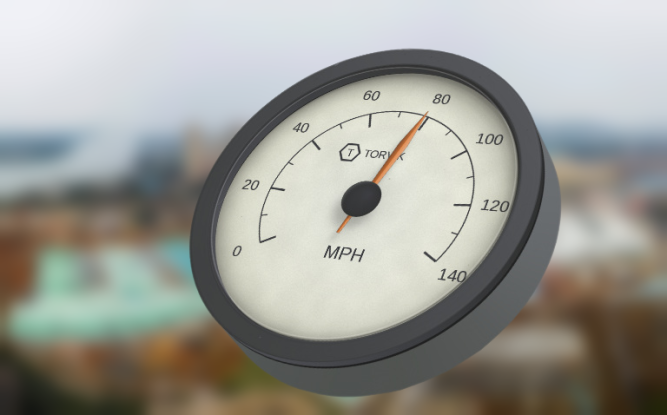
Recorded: 80 mph
